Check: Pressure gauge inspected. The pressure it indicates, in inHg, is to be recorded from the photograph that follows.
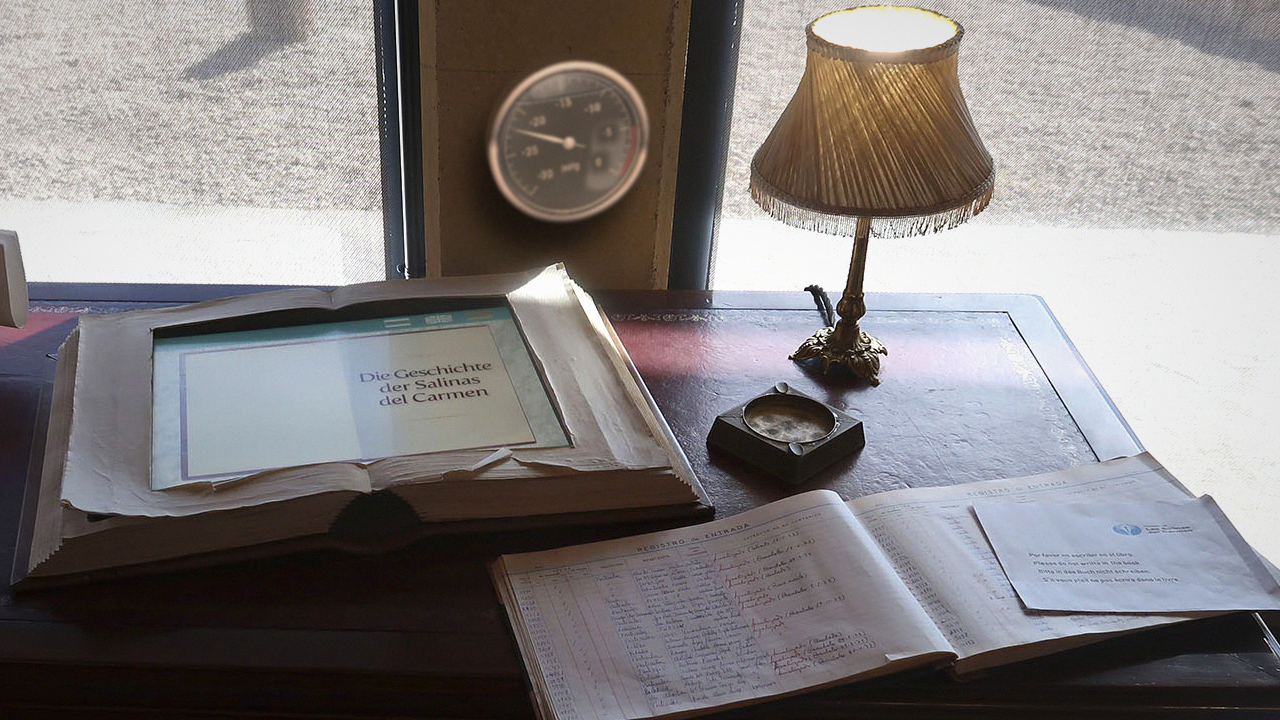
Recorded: -22 inHg
